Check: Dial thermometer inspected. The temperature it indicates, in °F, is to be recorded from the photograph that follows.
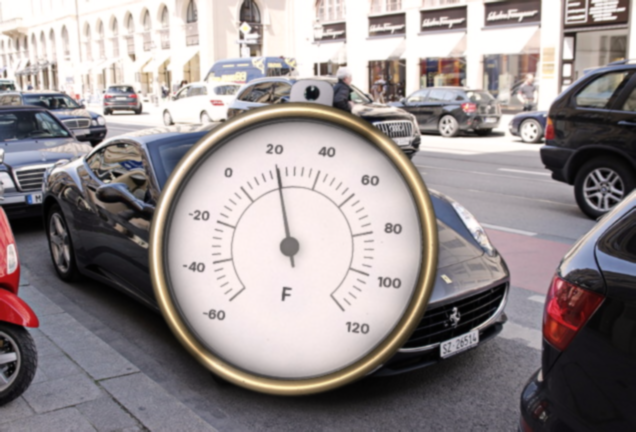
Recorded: 20 °F
